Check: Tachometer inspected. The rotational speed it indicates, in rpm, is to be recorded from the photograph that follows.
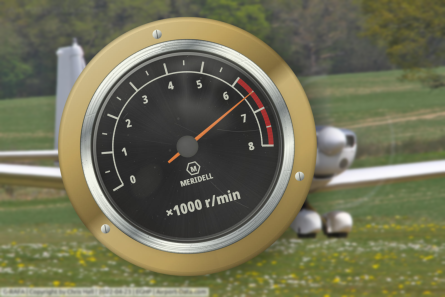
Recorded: 6500 rpm
